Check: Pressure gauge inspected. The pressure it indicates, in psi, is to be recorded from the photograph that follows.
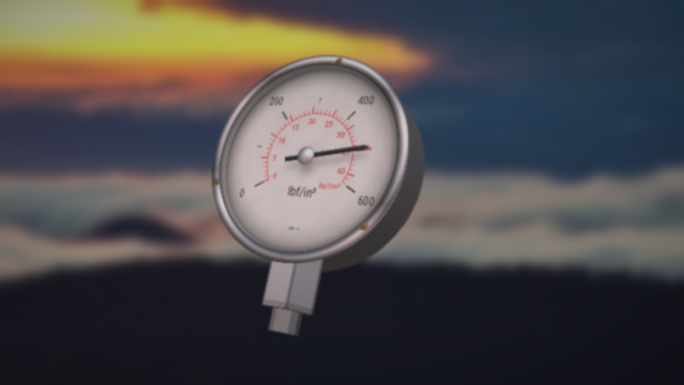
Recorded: 500 psi
